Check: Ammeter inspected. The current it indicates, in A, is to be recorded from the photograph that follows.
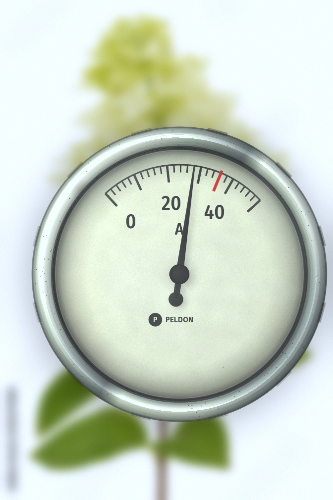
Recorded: 28 A
